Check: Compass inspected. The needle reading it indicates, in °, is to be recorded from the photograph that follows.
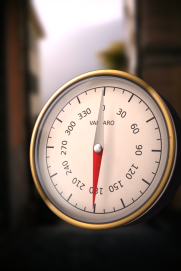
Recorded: 180 °
